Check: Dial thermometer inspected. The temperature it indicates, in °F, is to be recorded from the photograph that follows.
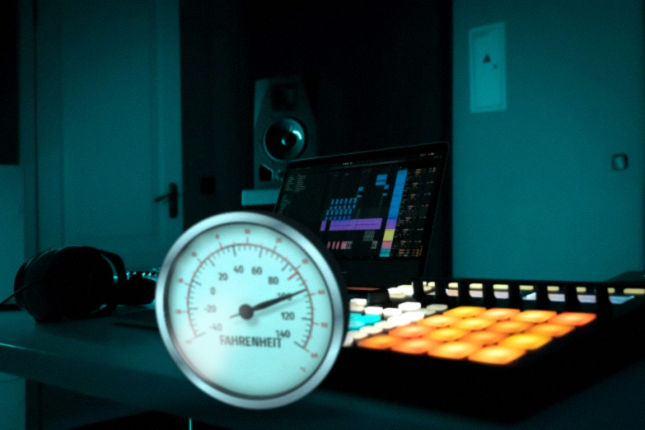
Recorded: 100 °F
